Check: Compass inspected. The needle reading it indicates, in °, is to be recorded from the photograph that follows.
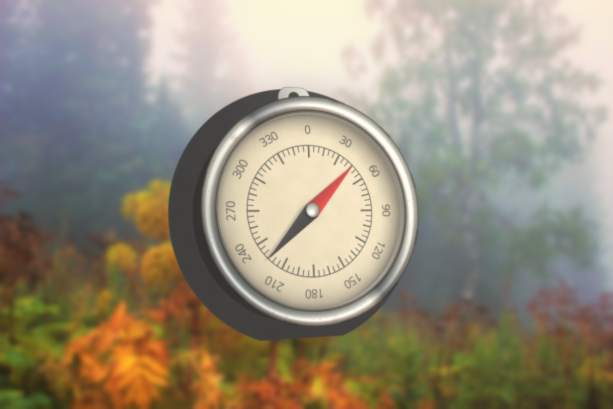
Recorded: 45 °
